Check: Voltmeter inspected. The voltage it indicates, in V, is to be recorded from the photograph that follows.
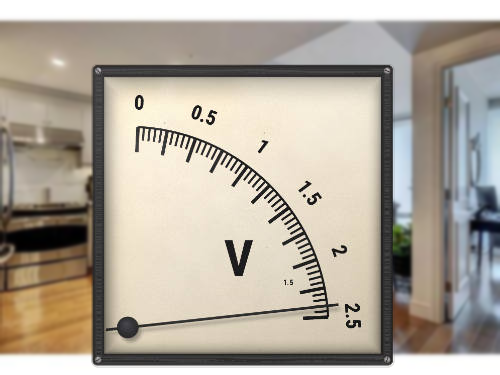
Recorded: 2.4 V
